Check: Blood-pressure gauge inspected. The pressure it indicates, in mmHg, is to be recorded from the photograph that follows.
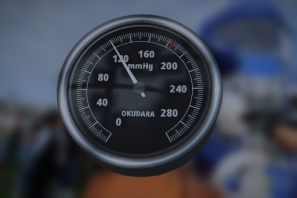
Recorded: 120 mmHg
